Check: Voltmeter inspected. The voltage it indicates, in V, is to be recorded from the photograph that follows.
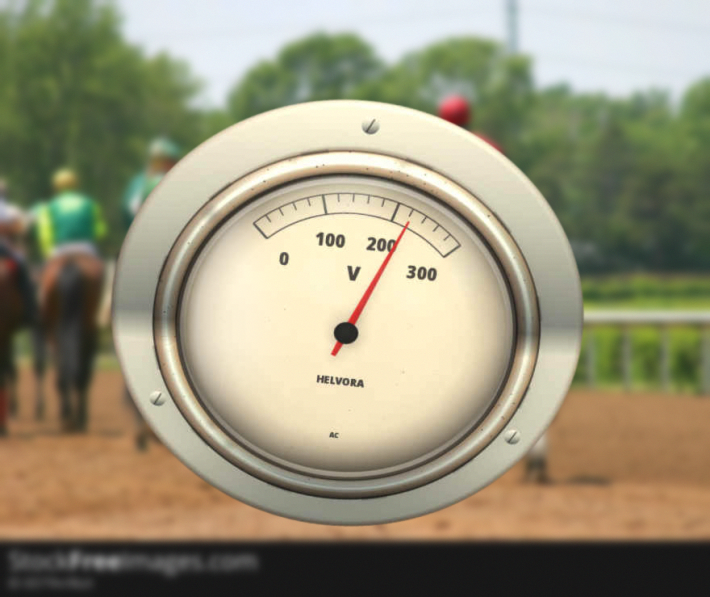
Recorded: 220 V
